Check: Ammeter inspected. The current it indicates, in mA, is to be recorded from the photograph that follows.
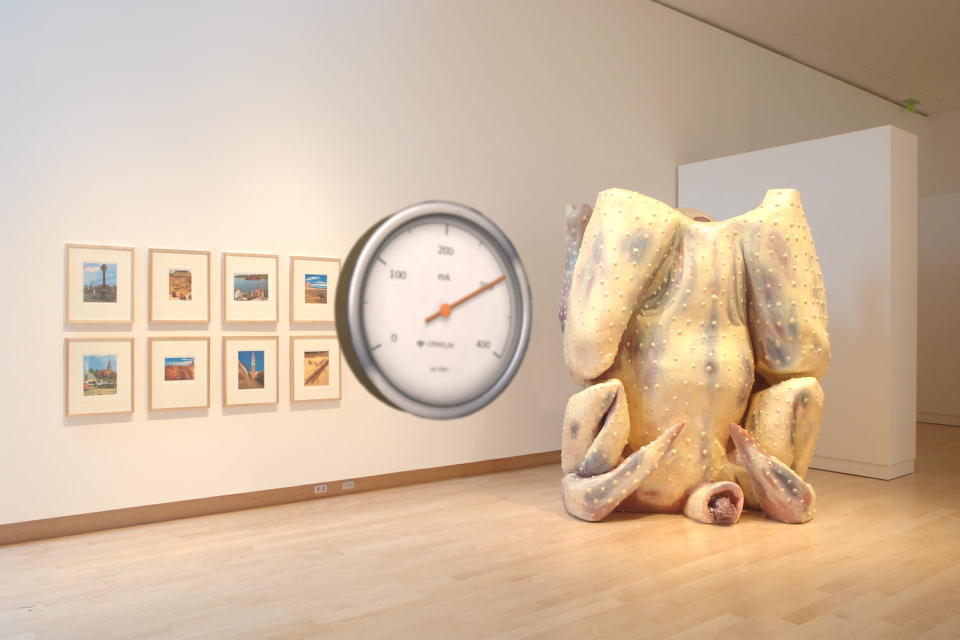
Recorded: 300 mA
